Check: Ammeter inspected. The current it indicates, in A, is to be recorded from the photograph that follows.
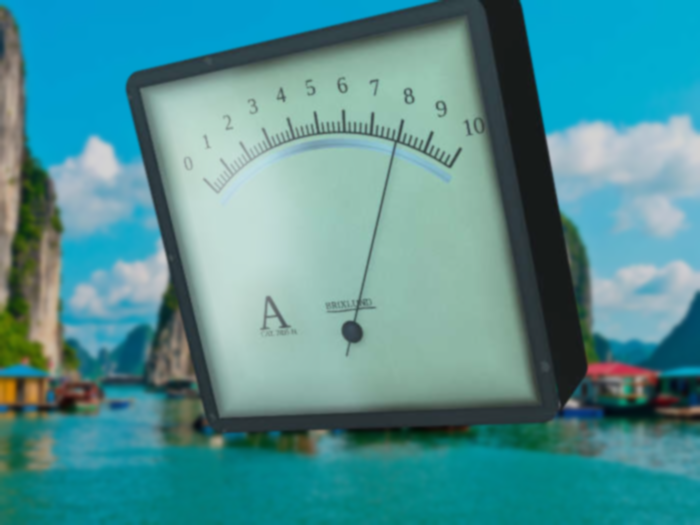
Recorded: 8 A
